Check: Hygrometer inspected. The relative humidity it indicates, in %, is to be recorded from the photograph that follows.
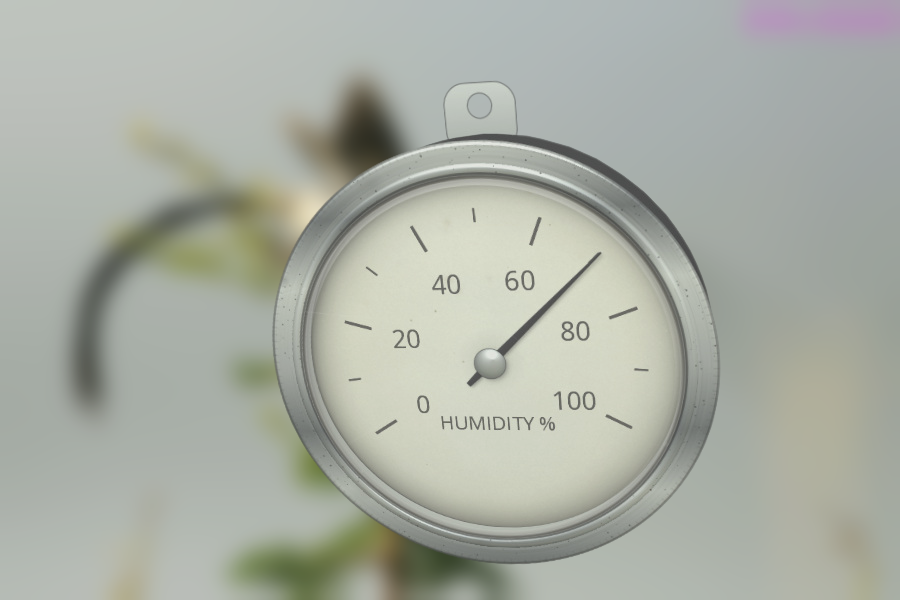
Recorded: 70 %
